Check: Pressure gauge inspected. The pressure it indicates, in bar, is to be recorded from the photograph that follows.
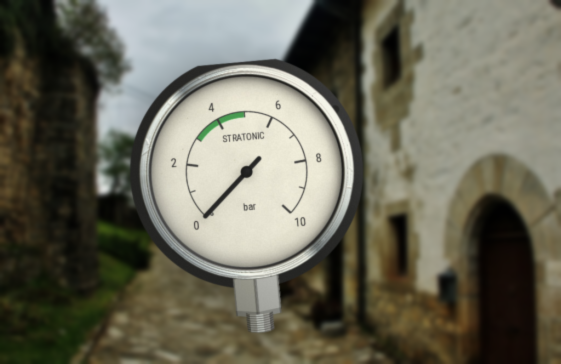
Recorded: 0 bar
